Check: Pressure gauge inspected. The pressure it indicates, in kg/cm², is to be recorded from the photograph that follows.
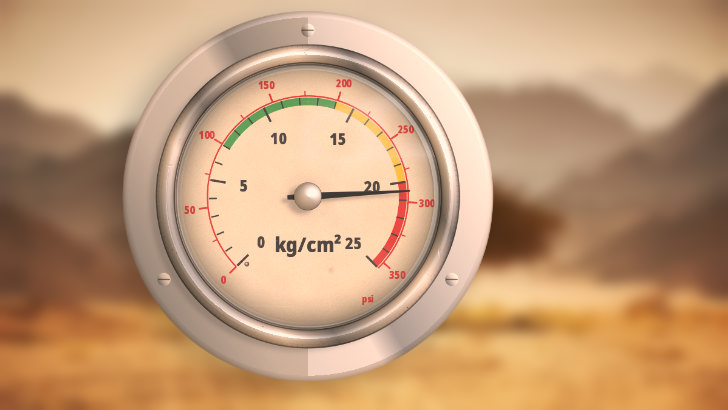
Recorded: 20.5 kg/cm²
